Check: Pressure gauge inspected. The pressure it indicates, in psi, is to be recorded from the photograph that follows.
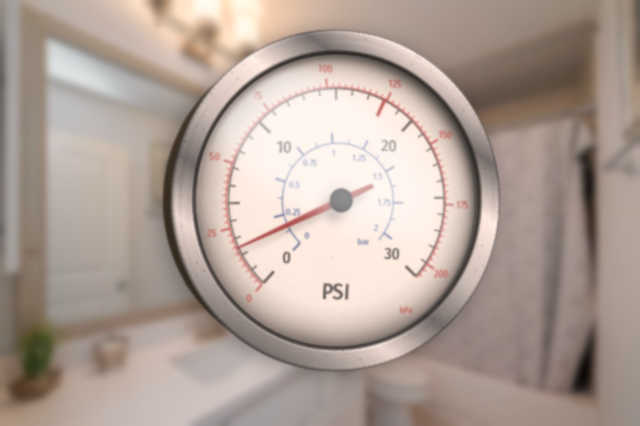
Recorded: 2.5 psi
